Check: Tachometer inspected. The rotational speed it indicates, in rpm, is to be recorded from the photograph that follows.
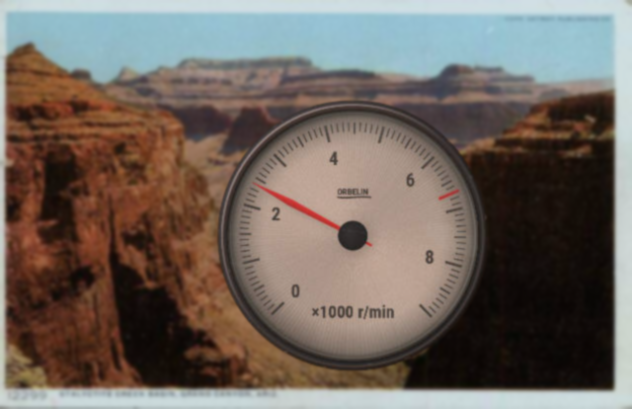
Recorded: 2400 rpm
